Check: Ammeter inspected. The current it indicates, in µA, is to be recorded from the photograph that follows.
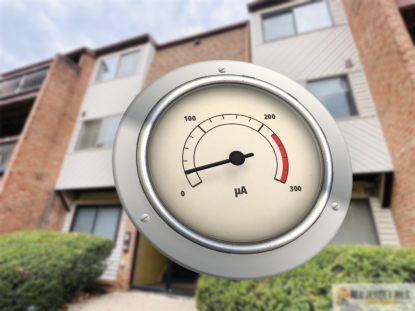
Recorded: 20 µA
